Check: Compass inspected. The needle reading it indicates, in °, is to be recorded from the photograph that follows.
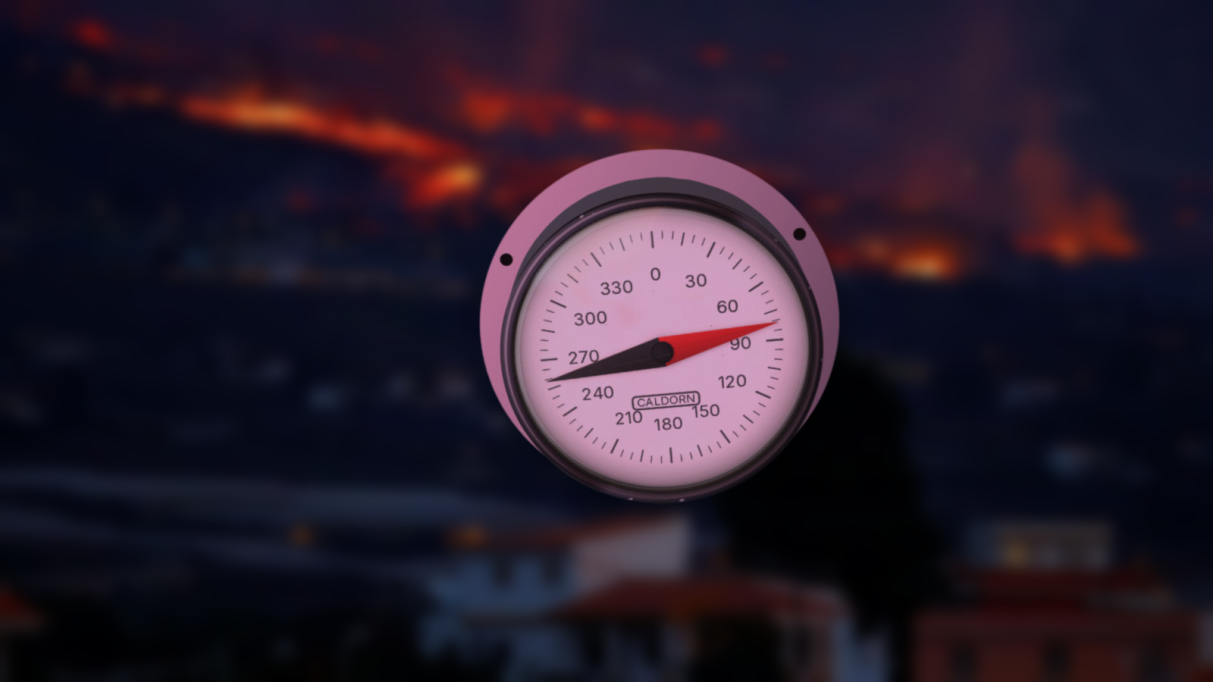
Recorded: 80 °
